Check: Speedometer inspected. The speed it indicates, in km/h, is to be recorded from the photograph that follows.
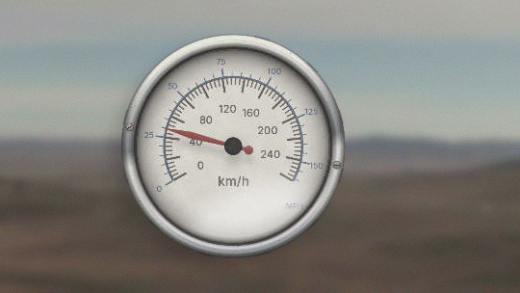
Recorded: 48 km/h
